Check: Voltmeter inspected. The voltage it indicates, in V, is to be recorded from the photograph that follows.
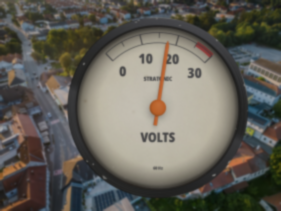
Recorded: 17.5 V
